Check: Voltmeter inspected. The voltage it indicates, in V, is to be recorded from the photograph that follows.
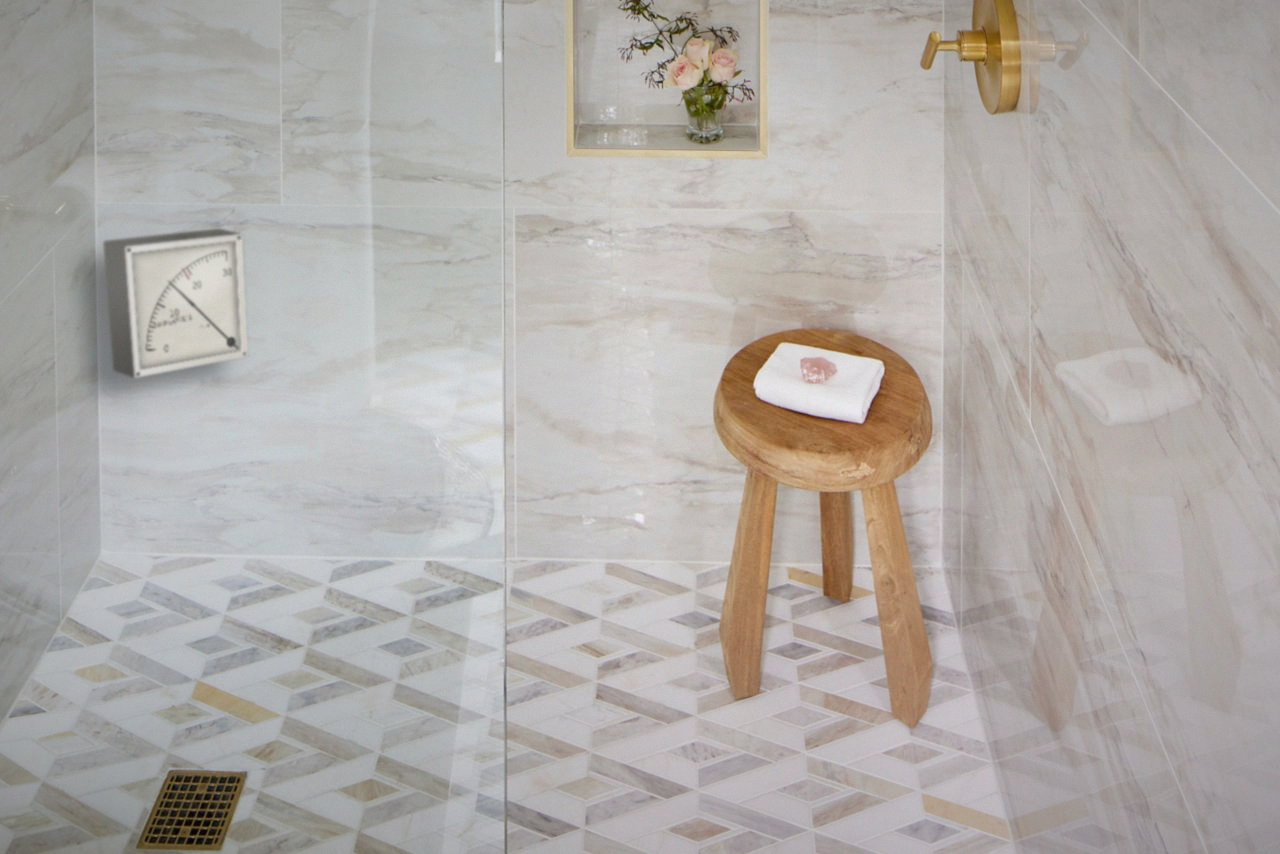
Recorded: 15 V
